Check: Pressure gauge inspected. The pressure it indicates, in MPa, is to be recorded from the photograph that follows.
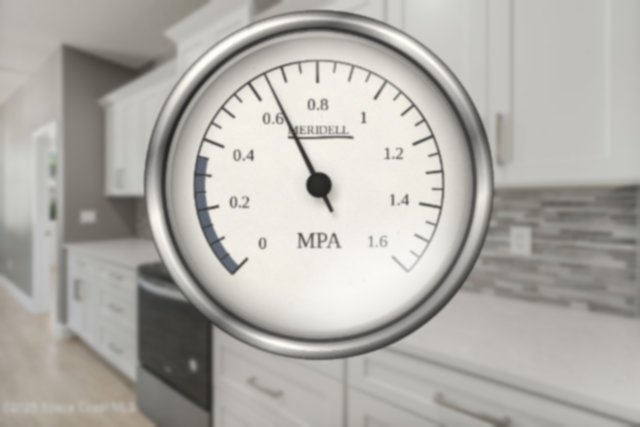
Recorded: 0.65 MPa
